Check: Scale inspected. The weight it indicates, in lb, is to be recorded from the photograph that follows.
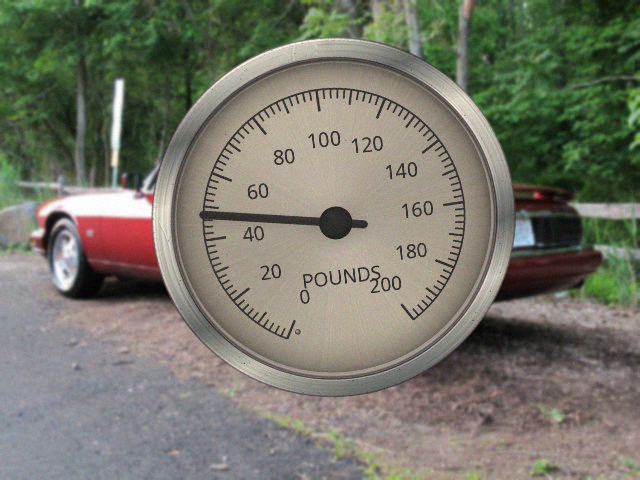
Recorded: 48 lb
